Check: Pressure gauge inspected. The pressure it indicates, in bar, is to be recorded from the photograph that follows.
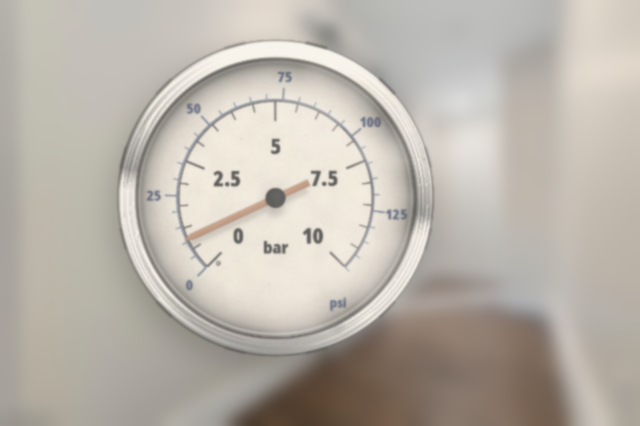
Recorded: 0.75 bar
